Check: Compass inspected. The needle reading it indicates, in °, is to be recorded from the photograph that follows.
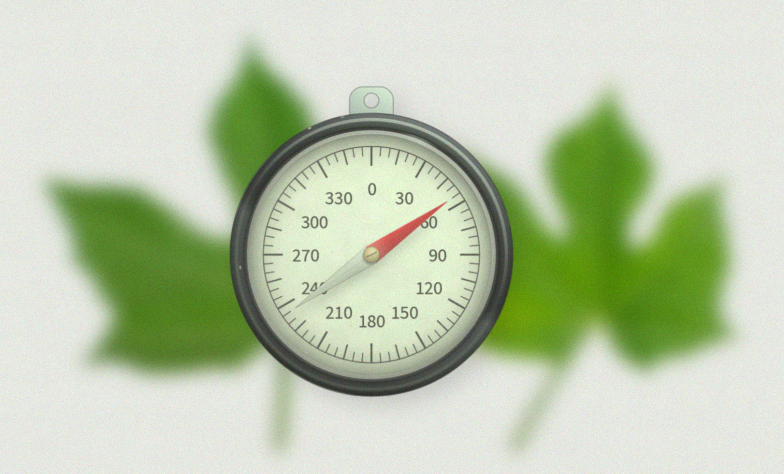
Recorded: 55 °
